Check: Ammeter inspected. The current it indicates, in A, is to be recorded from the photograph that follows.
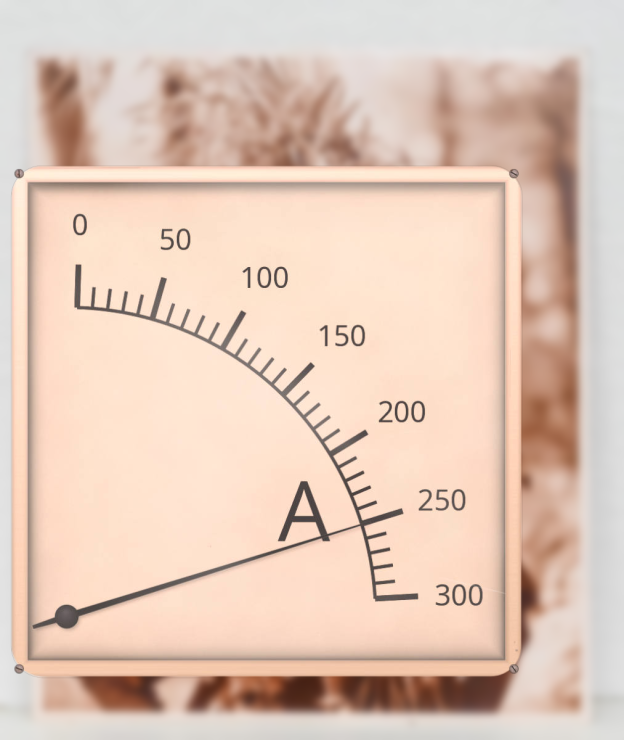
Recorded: 250 A
